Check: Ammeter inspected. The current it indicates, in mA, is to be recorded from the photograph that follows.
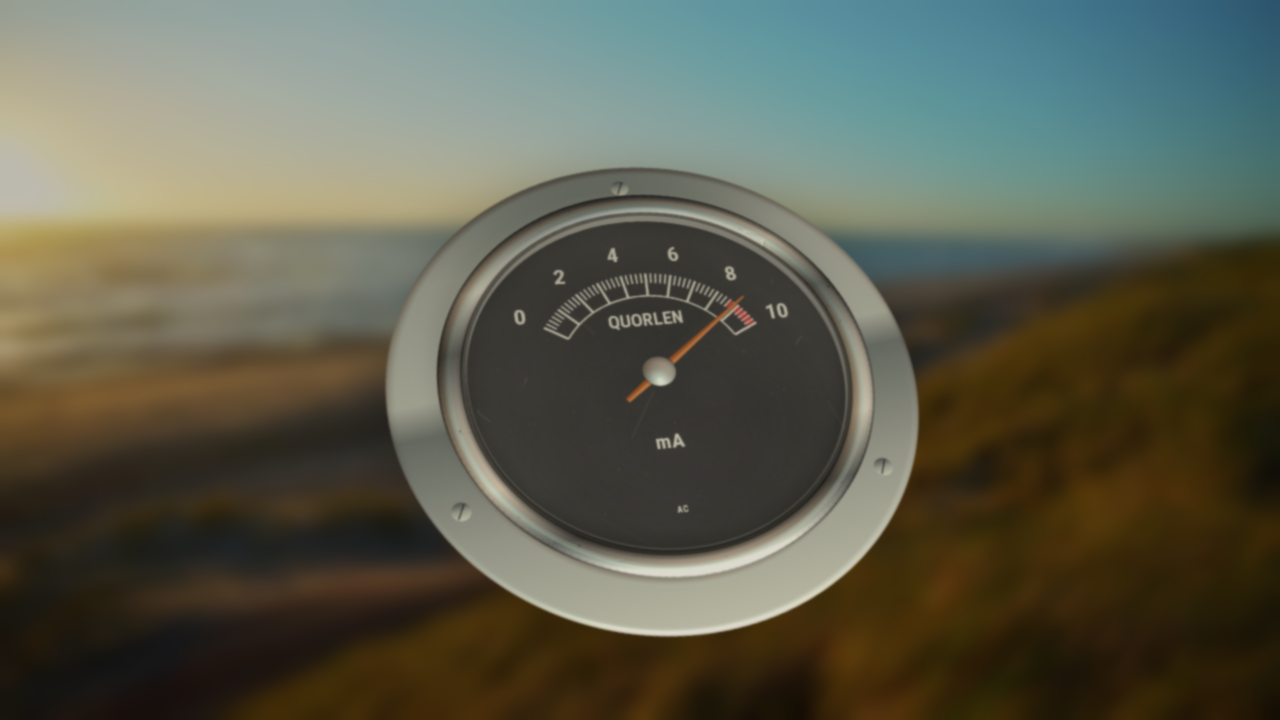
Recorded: 9 mA
